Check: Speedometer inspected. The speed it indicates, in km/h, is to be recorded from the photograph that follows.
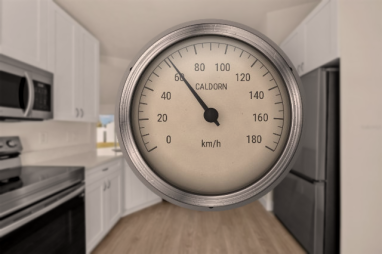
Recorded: 62.5 km/h
